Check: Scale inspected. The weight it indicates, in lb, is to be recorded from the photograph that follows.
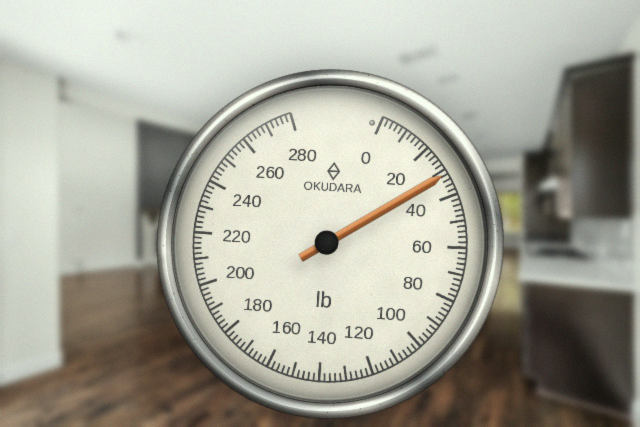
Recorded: 32 lb
